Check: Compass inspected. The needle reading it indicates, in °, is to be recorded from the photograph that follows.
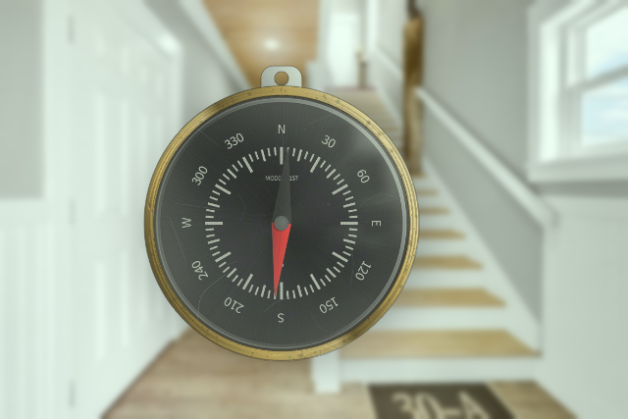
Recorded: 185 °
